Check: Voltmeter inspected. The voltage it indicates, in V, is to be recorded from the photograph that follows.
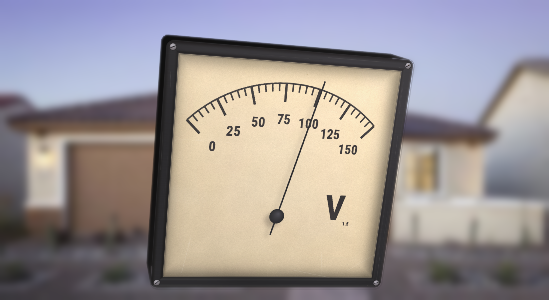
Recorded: 100 V
